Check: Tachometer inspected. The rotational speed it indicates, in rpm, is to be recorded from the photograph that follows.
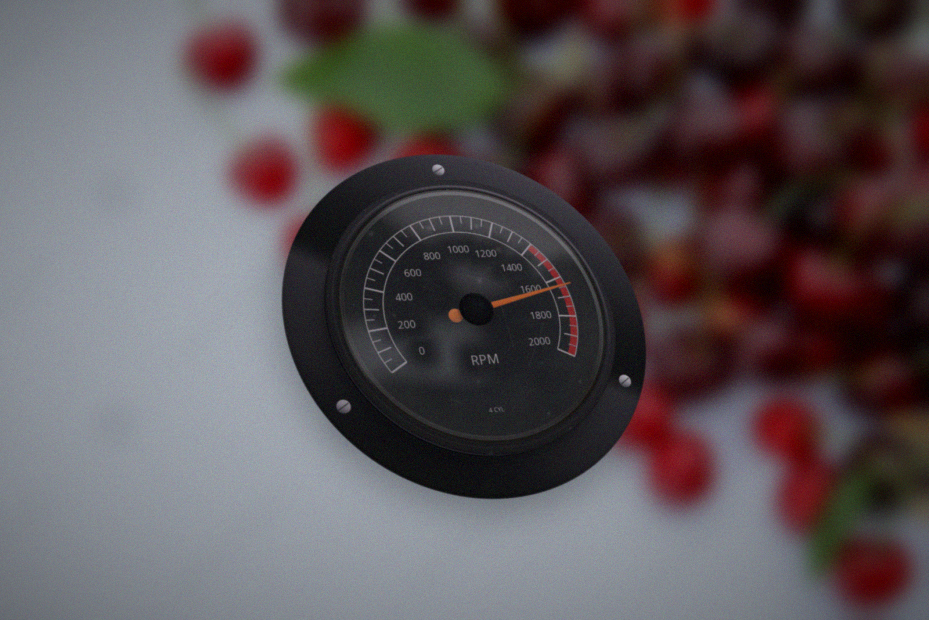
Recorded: 1650 rpm
